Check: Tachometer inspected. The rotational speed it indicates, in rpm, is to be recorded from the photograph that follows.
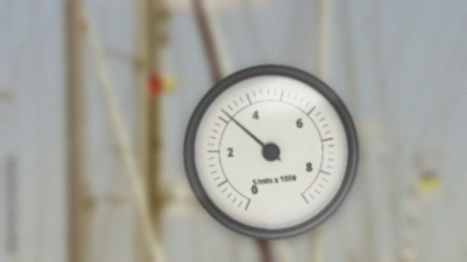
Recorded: 3200 rpm
